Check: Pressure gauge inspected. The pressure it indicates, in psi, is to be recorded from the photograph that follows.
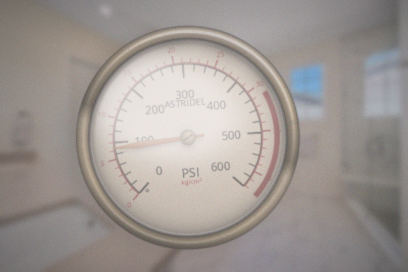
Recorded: 90 psi
